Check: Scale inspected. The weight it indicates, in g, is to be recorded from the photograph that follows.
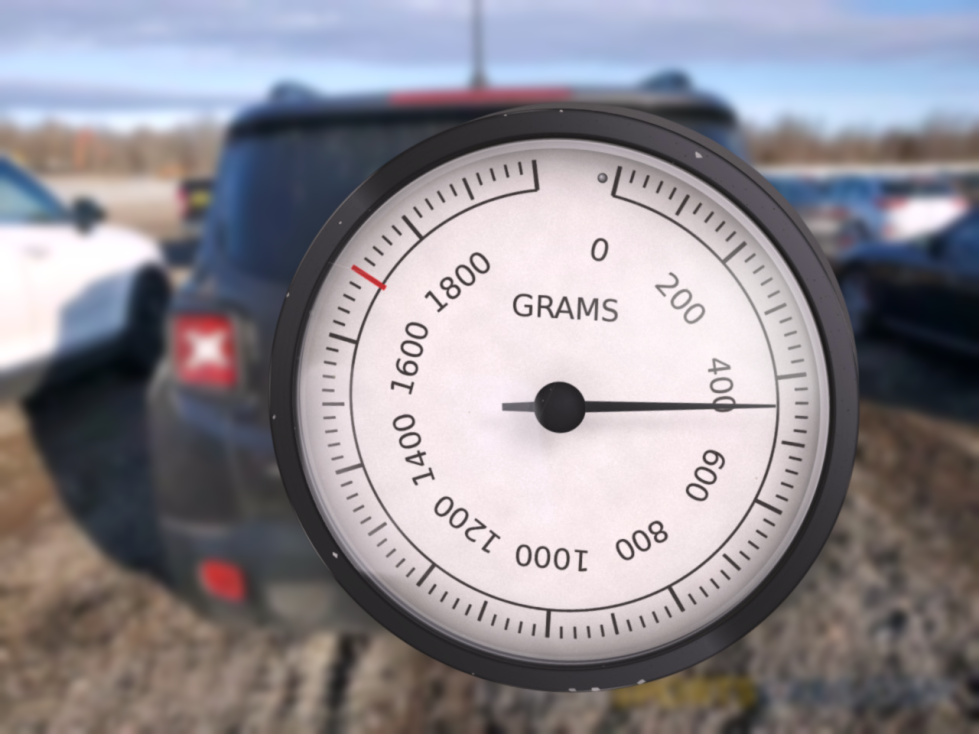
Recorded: 440 g
